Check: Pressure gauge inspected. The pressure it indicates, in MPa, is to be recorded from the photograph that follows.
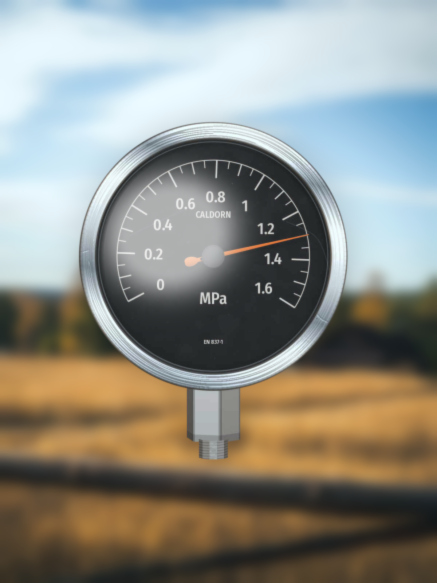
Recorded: 1.3 MPa
